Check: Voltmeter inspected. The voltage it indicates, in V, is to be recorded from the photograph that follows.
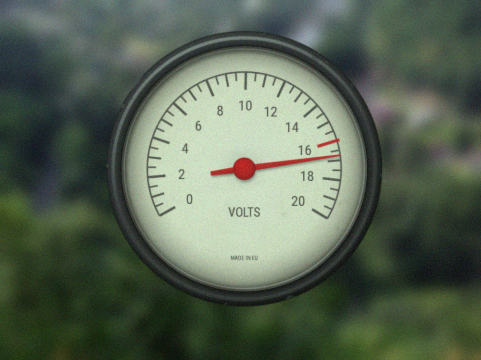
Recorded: 16.75 V
